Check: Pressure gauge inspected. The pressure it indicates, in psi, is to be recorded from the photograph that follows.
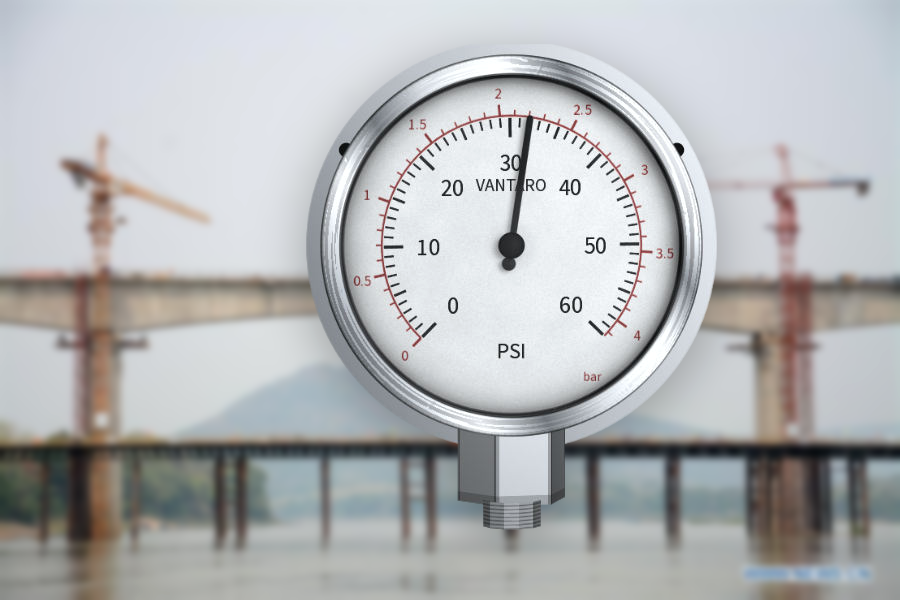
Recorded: 32 psi
